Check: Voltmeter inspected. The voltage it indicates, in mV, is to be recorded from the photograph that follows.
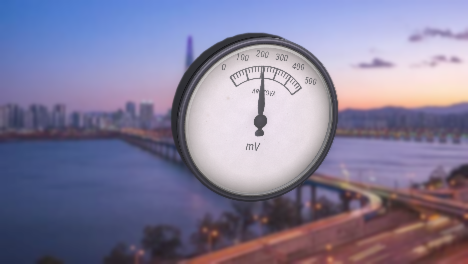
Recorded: 200 mV
